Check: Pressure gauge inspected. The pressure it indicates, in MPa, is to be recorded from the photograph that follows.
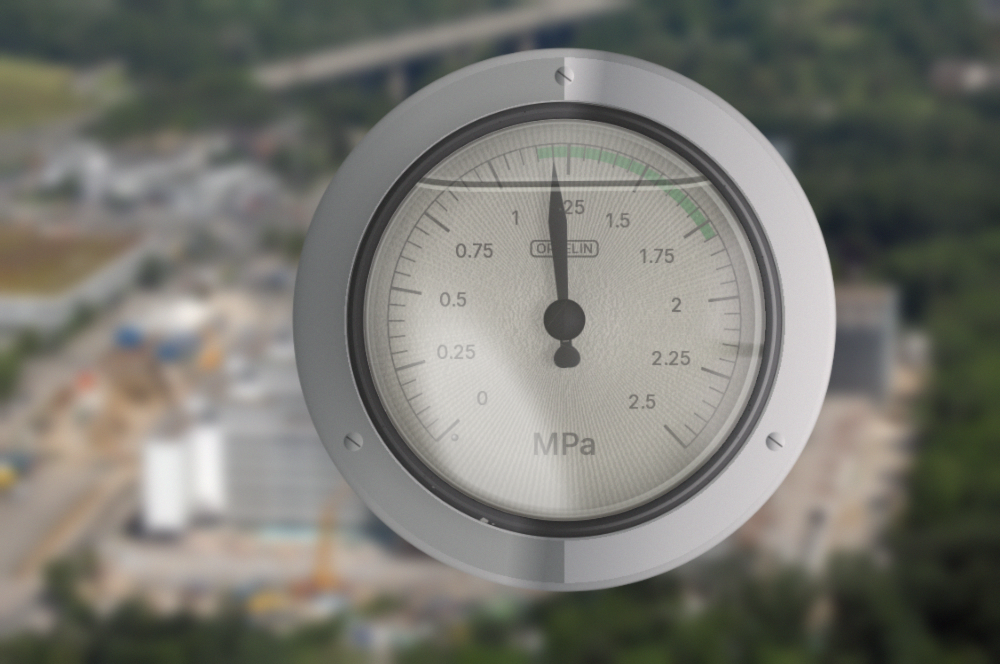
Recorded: 1.2 MPa
